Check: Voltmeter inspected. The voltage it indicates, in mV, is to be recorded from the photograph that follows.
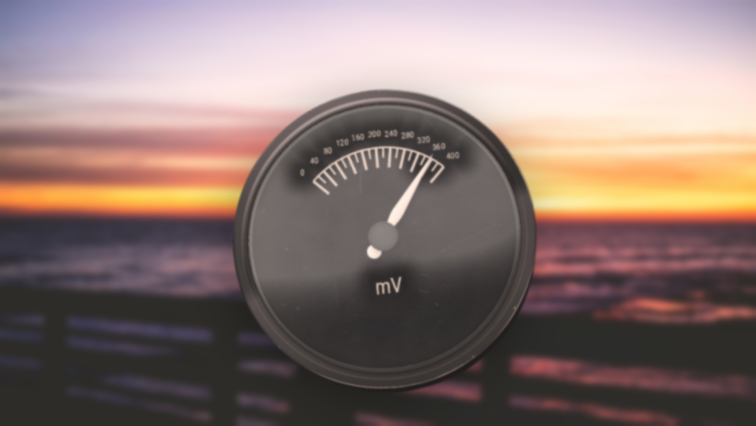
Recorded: 360 mV
